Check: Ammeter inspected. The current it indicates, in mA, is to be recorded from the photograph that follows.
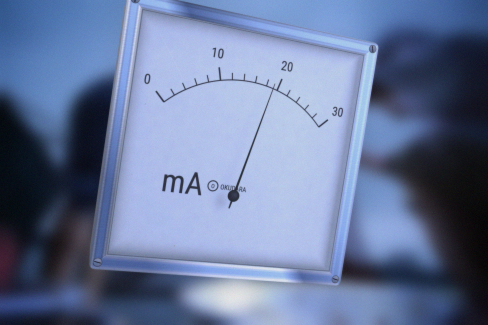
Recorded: 19 mA
